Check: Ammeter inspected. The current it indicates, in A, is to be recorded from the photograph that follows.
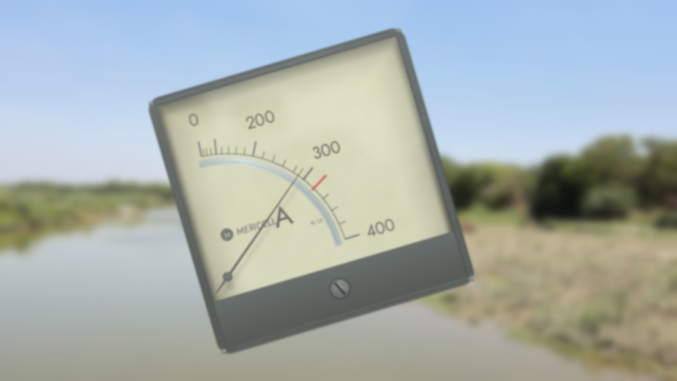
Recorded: 290 A
